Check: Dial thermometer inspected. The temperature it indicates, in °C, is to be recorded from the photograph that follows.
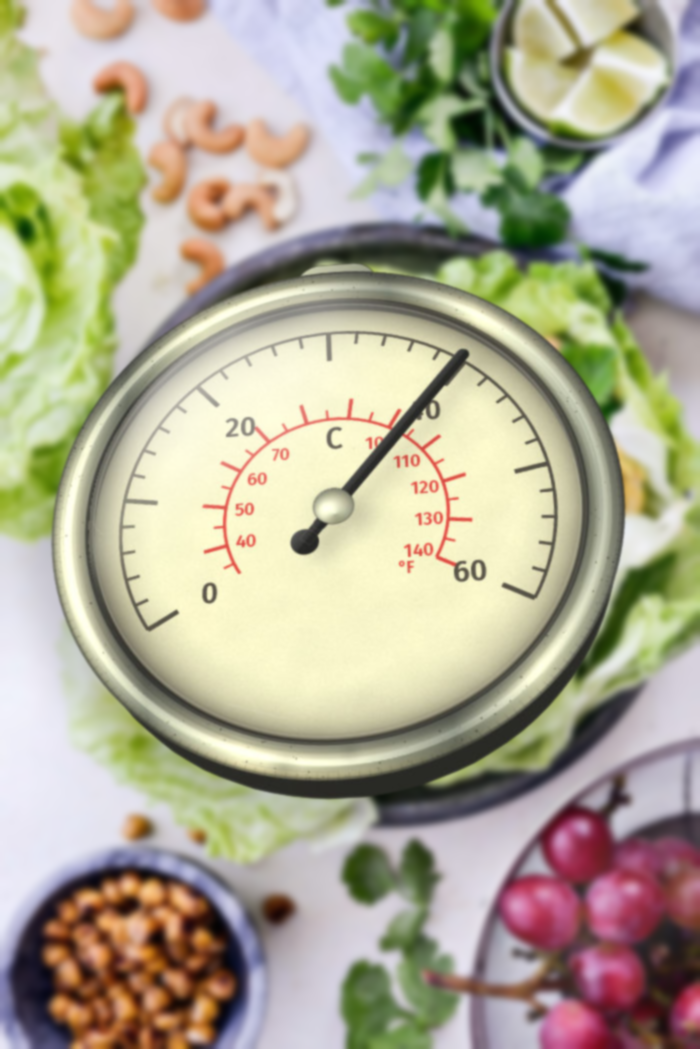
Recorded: 40 °C
